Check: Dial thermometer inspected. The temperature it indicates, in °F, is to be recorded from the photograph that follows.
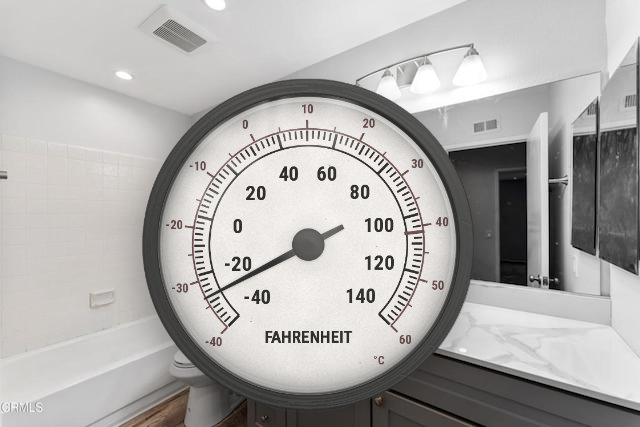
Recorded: -28 °F
